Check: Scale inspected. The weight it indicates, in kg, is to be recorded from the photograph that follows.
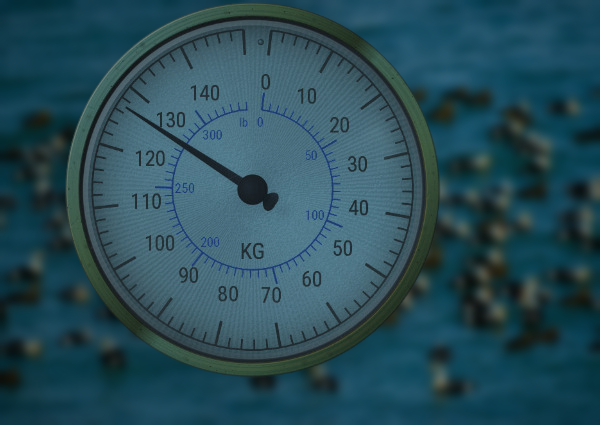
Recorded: 127 kg
